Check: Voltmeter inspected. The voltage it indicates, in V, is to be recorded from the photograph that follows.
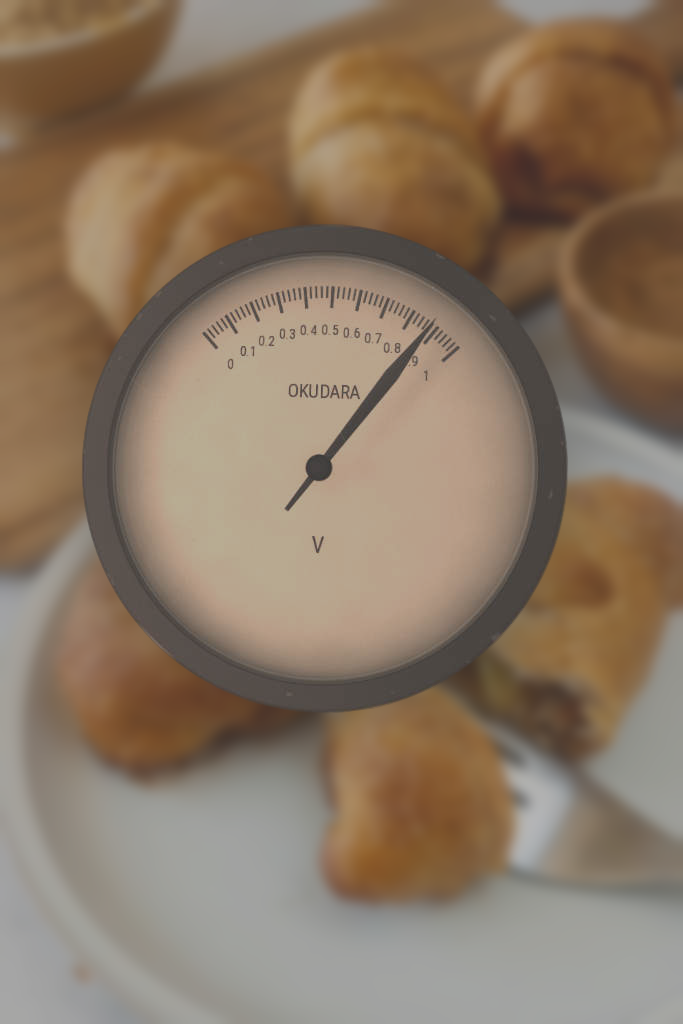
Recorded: 0.88 V
